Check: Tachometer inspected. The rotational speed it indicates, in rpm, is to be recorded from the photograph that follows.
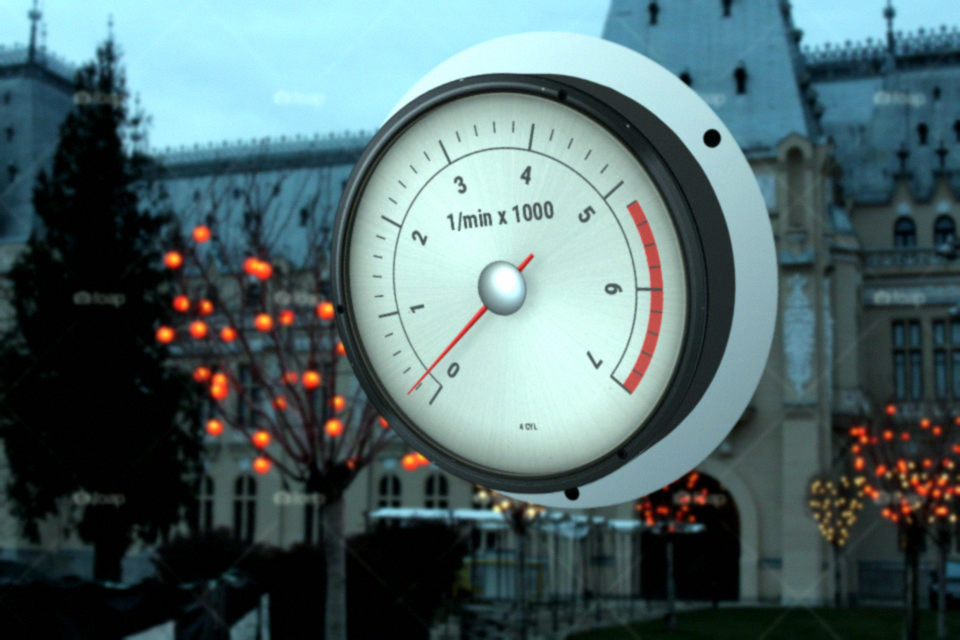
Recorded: 200 rpm
